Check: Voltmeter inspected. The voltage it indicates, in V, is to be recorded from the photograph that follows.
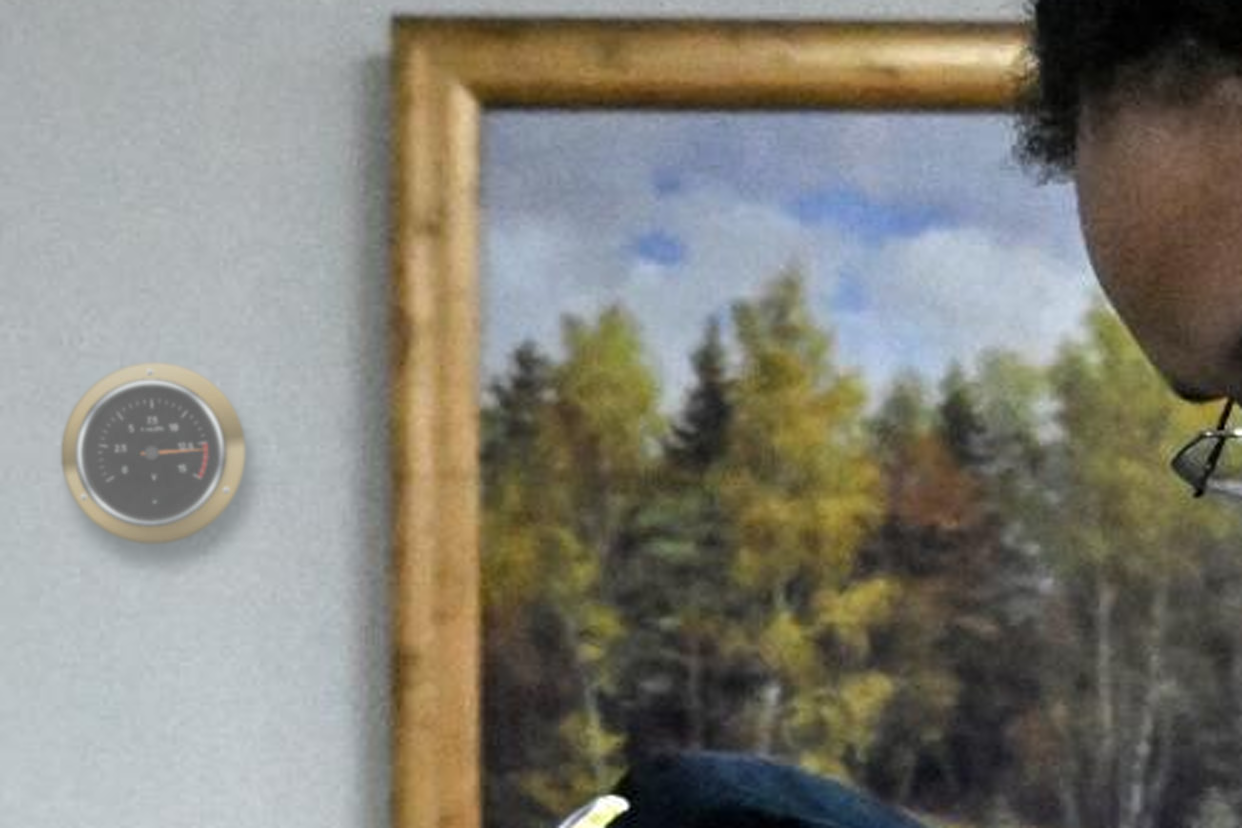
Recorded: 13 V
